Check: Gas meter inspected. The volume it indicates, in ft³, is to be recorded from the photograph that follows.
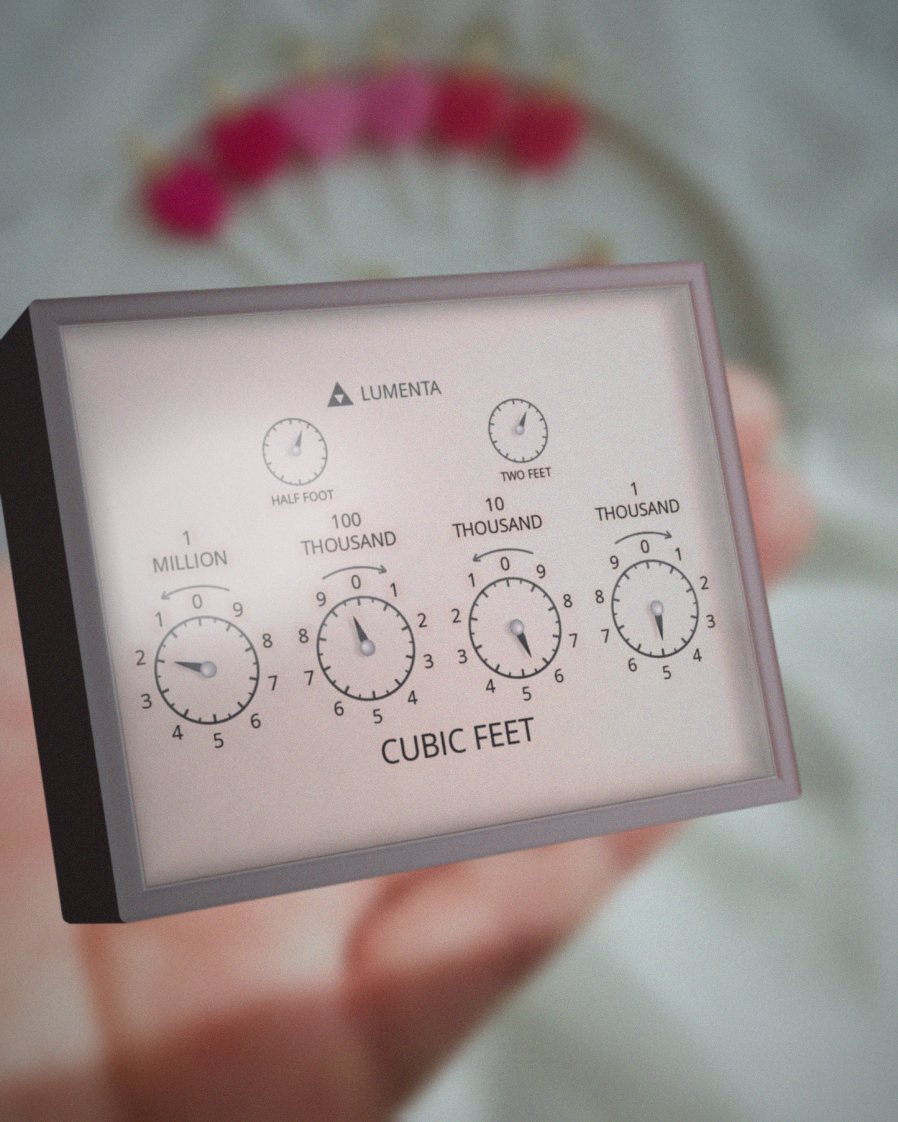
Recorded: 195500 ft³
